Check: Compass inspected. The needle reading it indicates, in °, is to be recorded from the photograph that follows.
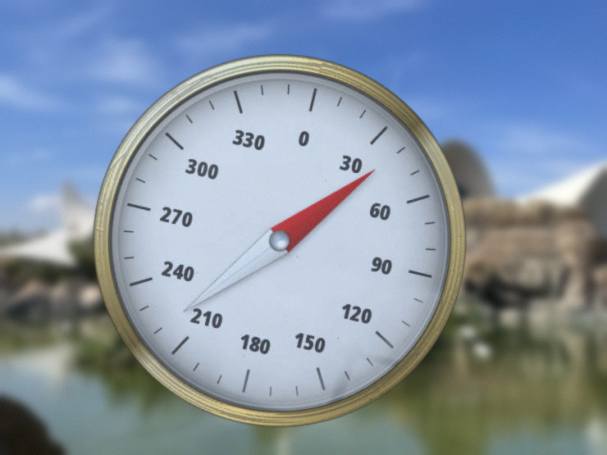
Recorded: 40 °
